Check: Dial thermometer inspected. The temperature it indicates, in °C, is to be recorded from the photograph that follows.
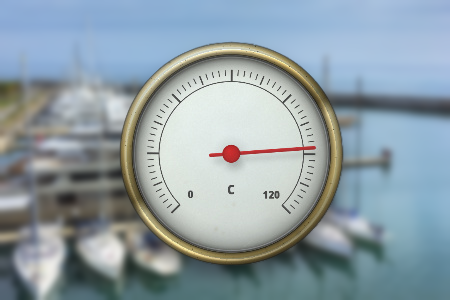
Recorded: 98 °C
